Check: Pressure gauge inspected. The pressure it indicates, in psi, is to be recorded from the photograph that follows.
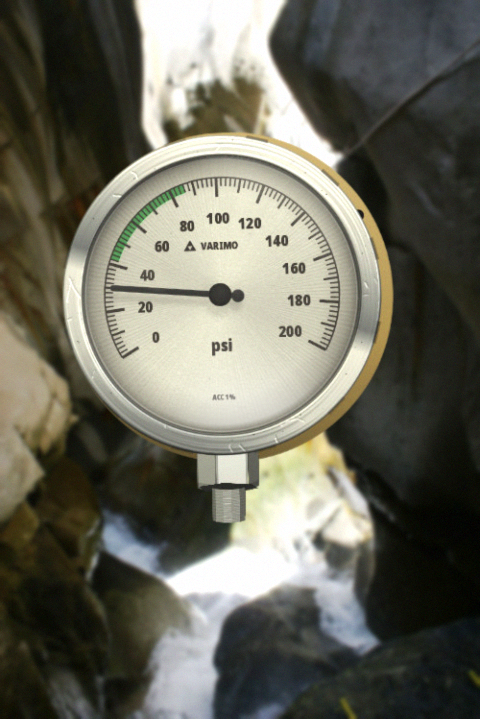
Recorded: 30 psi
